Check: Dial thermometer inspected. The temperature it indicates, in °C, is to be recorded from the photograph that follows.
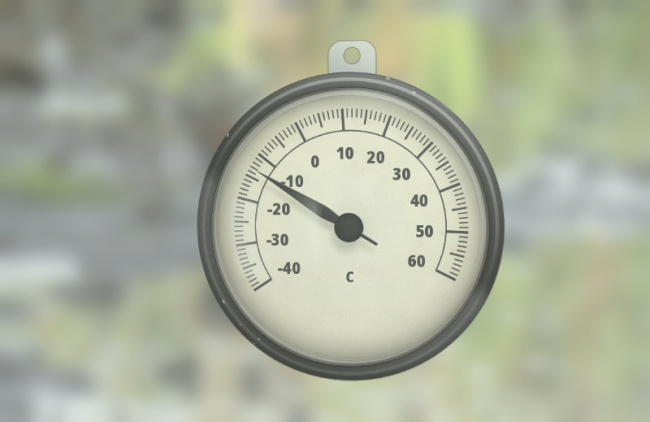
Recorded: -13 °C
